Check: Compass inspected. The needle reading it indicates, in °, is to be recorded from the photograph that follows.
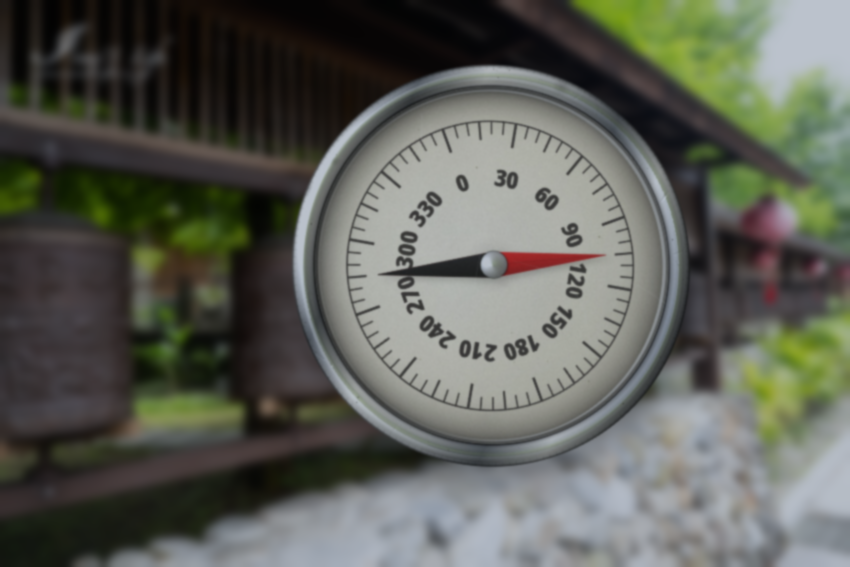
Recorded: 105 °
